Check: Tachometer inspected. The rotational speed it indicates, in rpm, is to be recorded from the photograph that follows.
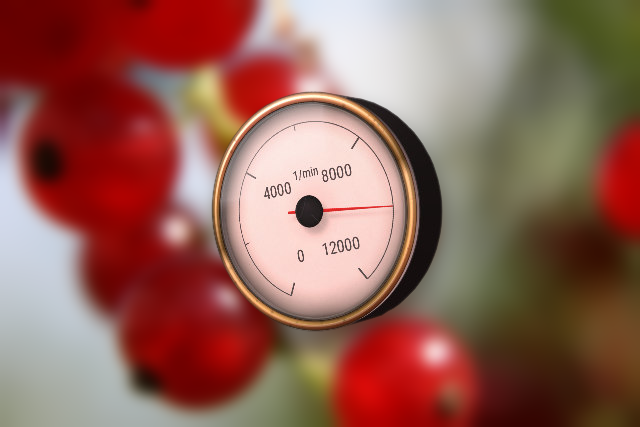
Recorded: 10000 rpm
